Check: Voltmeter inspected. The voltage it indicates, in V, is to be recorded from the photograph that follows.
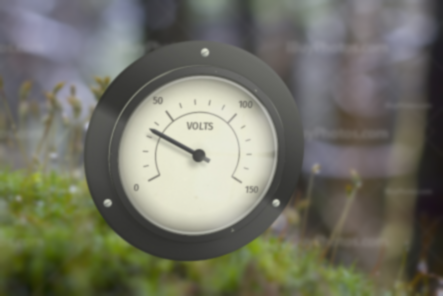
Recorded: 35 V
